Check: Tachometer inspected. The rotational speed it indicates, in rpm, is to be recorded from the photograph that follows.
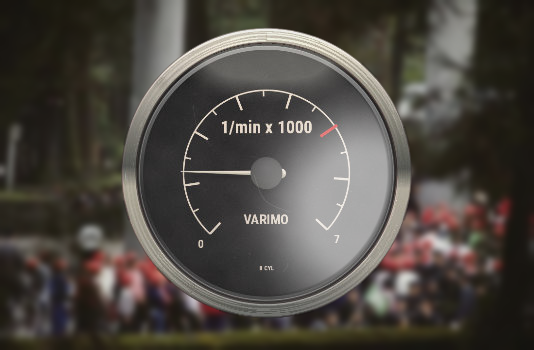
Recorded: 1250 rpm
